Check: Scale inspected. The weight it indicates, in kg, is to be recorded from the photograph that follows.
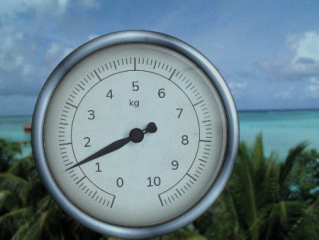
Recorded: 1.4 kg
